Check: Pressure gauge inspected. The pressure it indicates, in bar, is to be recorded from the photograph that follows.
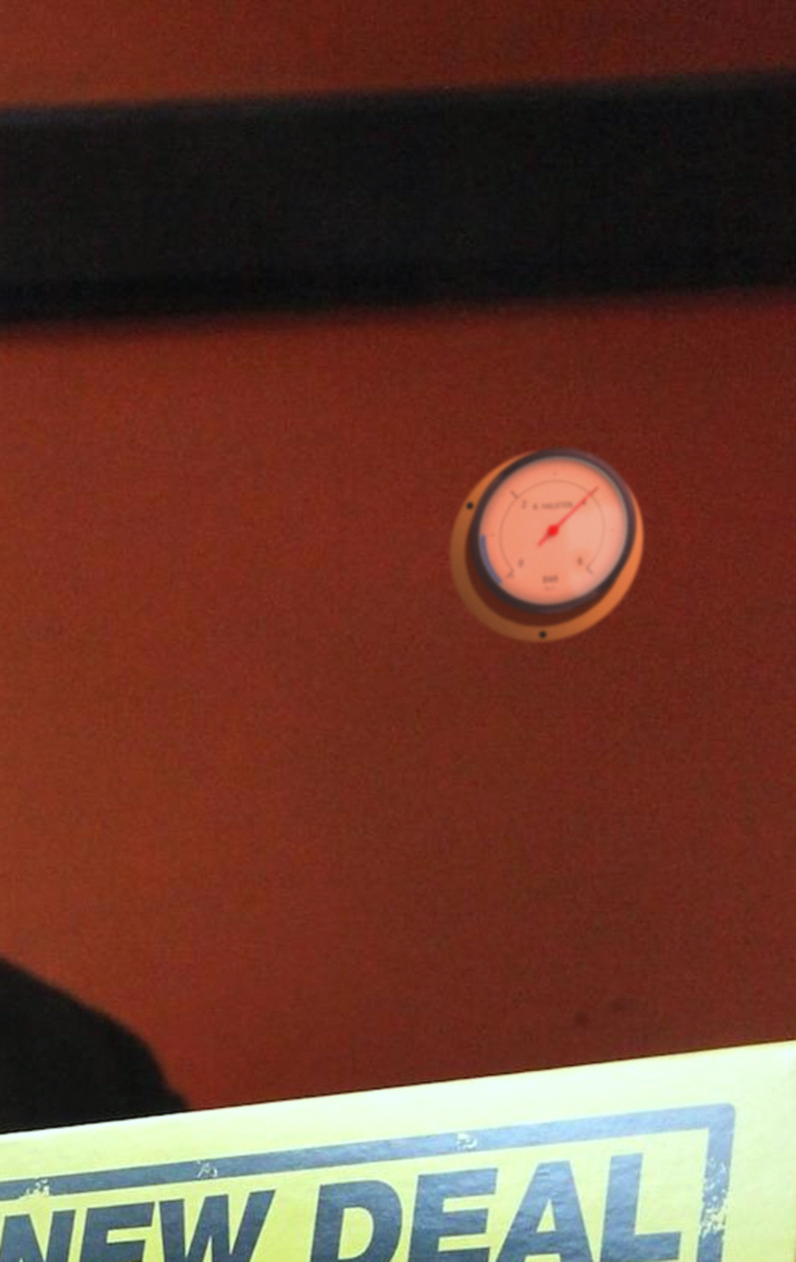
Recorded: 4 bar
